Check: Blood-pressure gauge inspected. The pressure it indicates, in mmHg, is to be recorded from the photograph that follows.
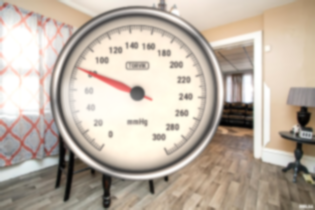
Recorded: 80 mmHg
